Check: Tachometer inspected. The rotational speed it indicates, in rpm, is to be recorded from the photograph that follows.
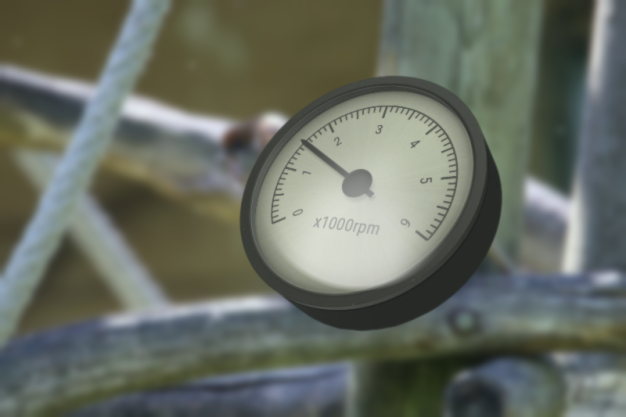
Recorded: 1500 rpm
